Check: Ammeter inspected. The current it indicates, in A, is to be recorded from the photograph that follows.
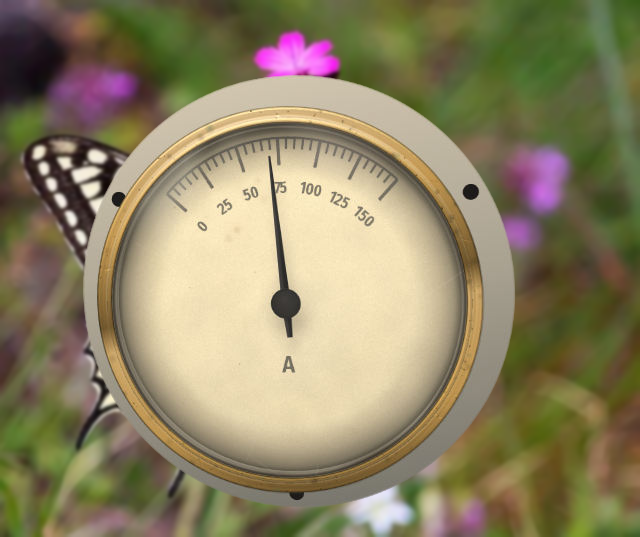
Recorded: 70 A
